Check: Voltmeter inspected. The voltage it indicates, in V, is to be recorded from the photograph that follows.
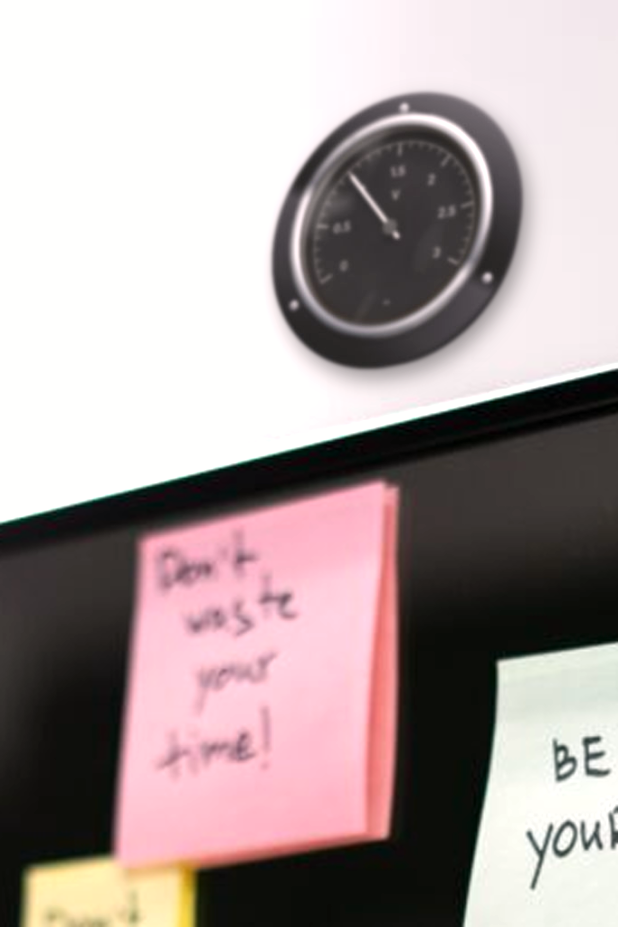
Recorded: 1 V
